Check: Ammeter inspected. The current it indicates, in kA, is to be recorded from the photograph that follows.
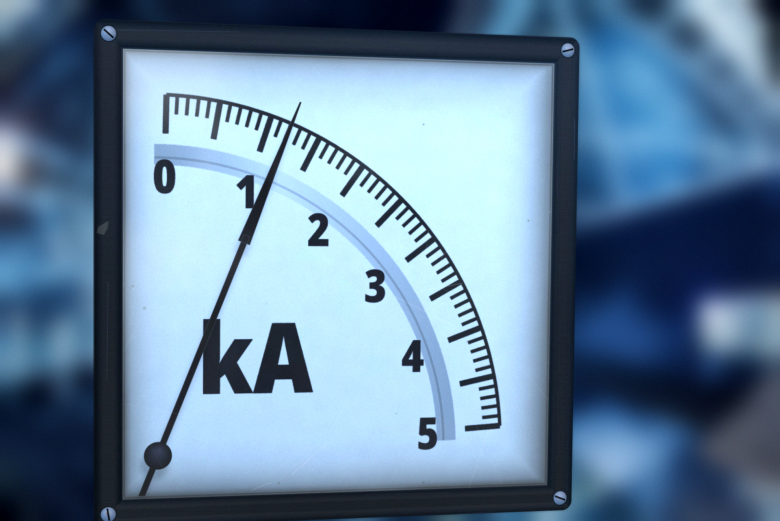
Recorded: 1.2 kA
